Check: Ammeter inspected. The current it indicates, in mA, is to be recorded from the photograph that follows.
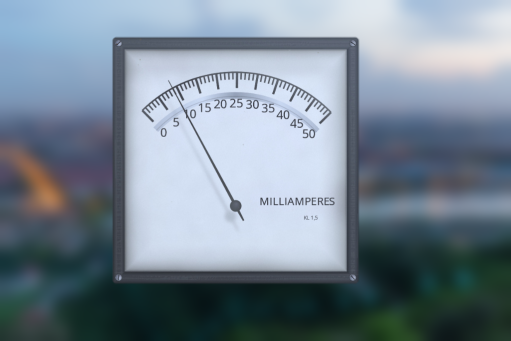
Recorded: 9 mA
